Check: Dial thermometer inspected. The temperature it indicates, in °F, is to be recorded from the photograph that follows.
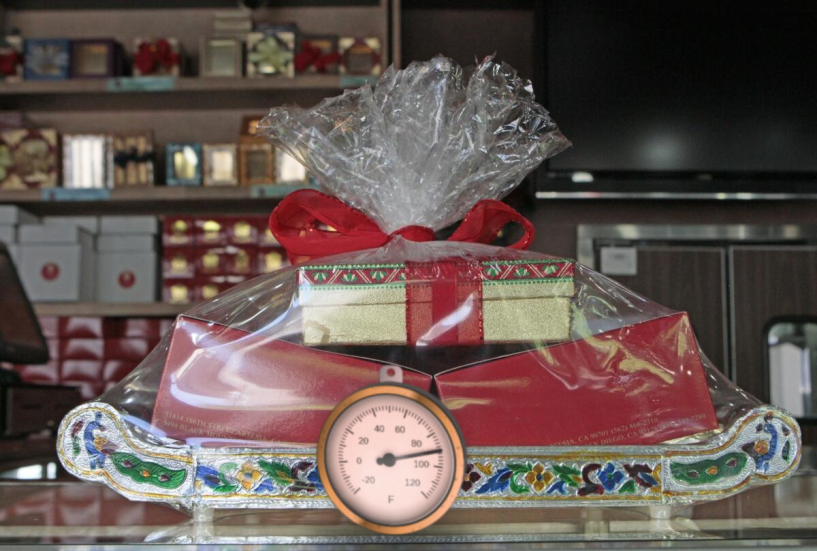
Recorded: 90 °F
